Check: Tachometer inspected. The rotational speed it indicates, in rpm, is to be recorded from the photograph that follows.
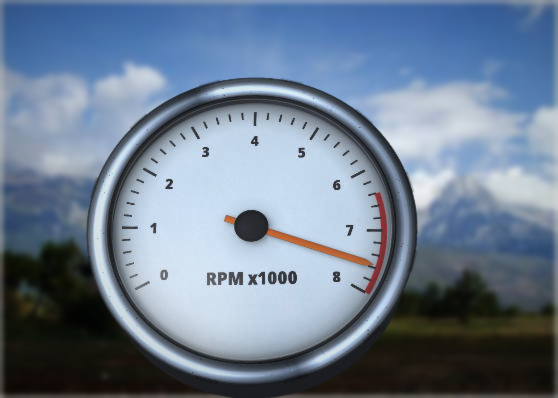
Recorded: 7600 rpm
